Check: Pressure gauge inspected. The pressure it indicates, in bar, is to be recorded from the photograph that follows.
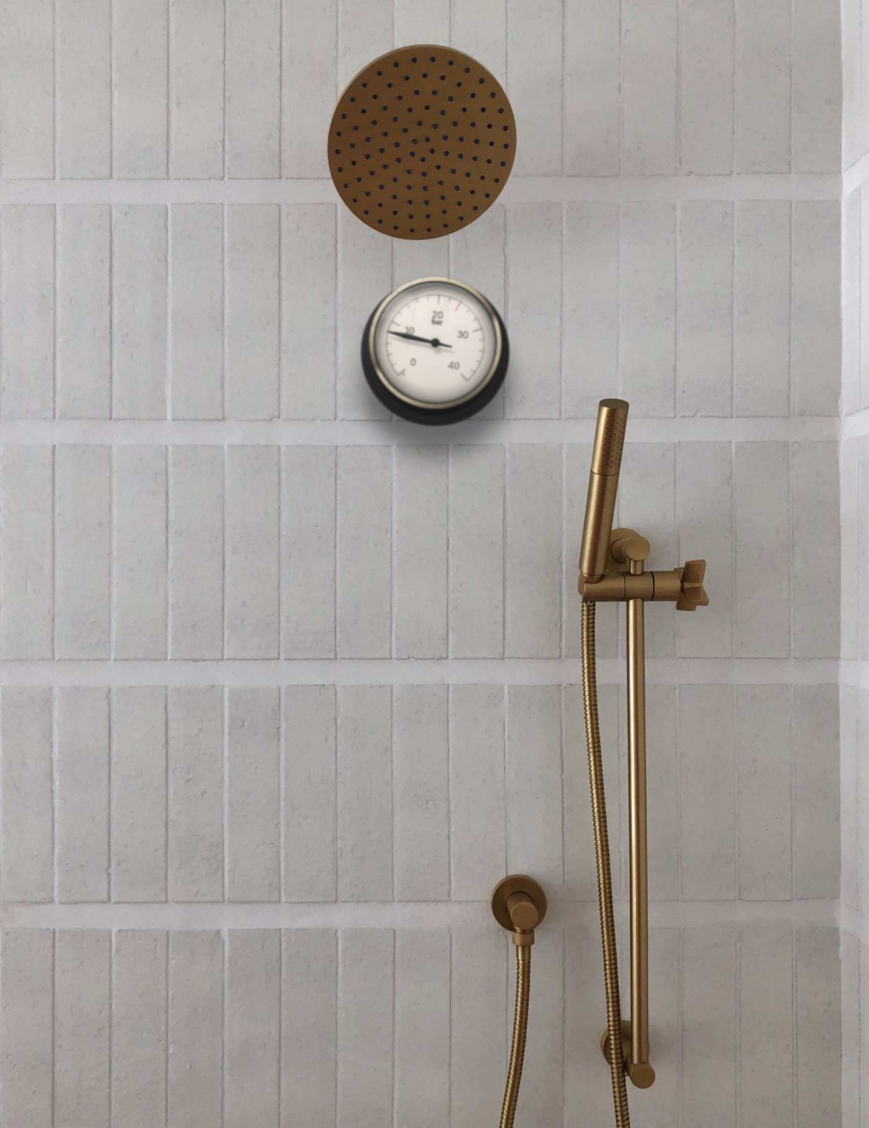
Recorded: 8 bar
